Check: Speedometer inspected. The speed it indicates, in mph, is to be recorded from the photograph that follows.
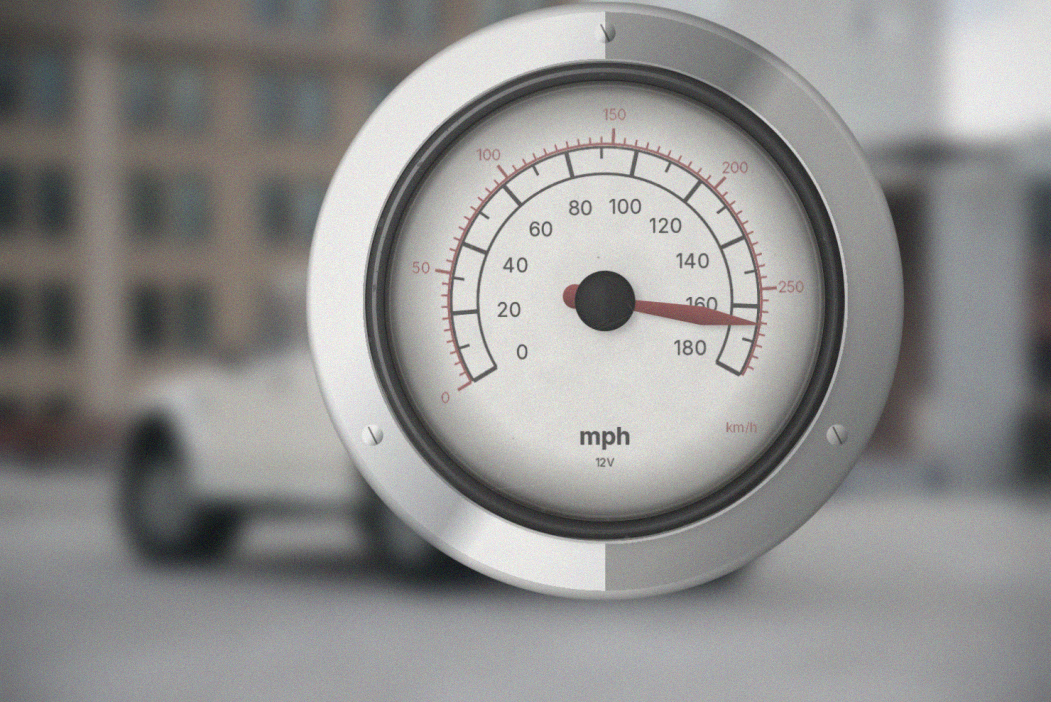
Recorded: 165 mph
